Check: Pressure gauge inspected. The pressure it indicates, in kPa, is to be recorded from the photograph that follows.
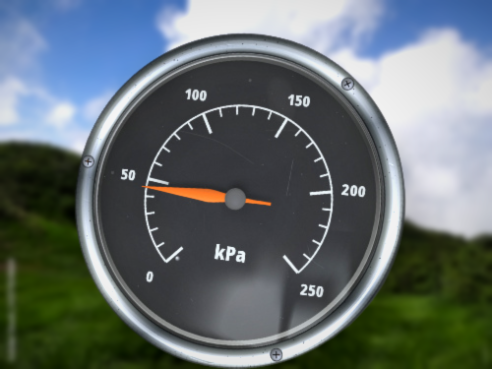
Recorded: 45 kPa
